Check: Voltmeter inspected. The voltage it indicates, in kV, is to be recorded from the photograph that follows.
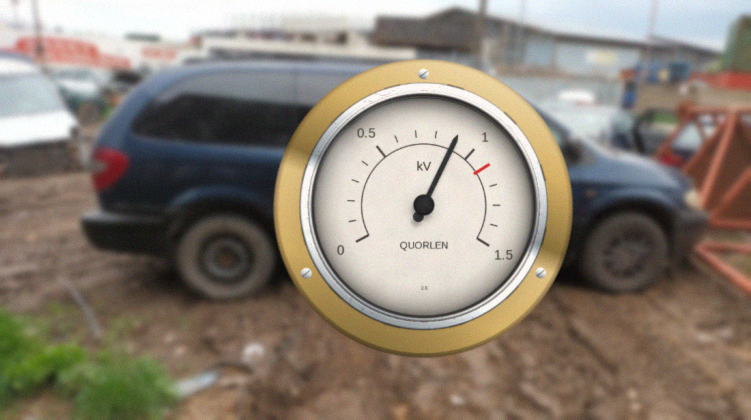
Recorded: 0.9 kV
